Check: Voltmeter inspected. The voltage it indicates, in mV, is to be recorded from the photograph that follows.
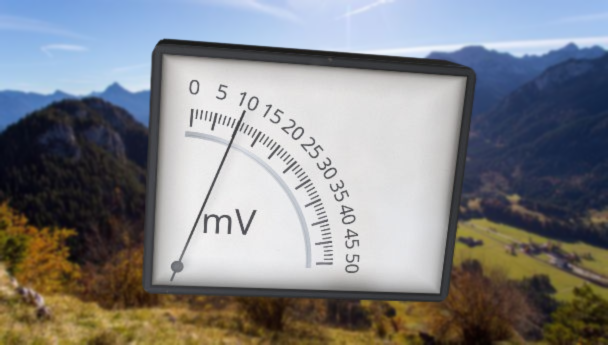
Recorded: 10 mV
